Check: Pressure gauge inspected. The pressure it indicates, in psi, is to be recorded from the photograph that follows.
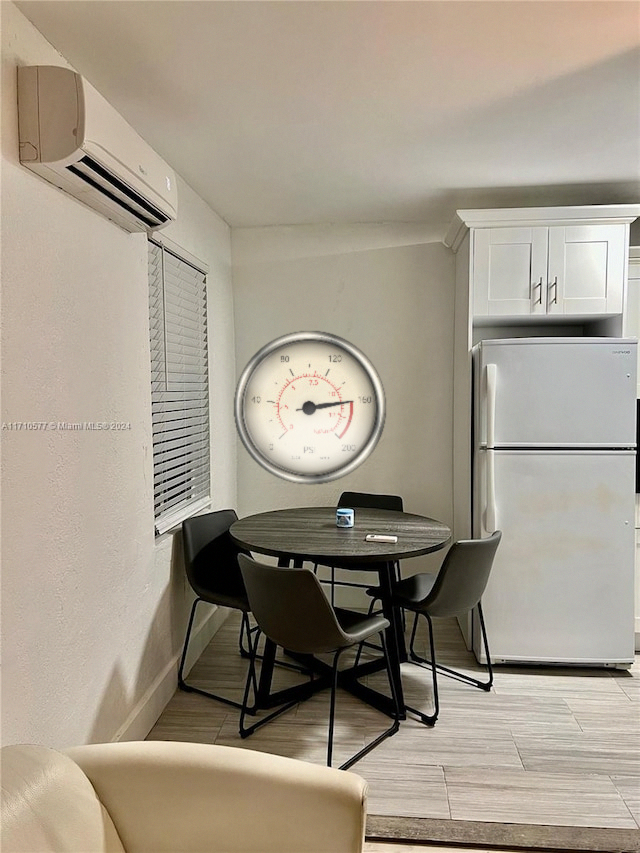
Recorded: 160 psi
